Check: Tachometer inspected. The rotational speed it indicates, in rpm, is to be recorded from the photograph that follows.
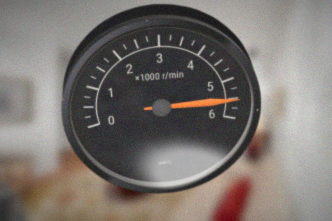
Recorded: 5500 rpm
